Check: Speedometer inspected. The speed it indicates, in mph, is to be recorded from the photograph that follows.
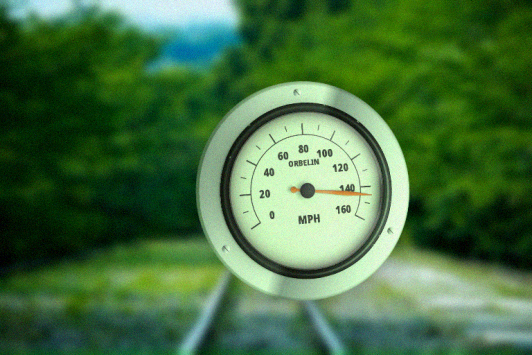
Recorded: 145 mph
